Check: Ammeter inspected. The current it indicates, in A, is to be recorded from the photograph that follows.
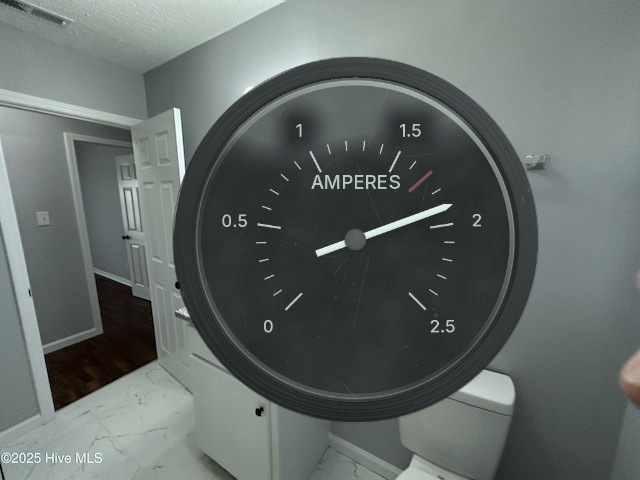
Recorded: 1.9 A
